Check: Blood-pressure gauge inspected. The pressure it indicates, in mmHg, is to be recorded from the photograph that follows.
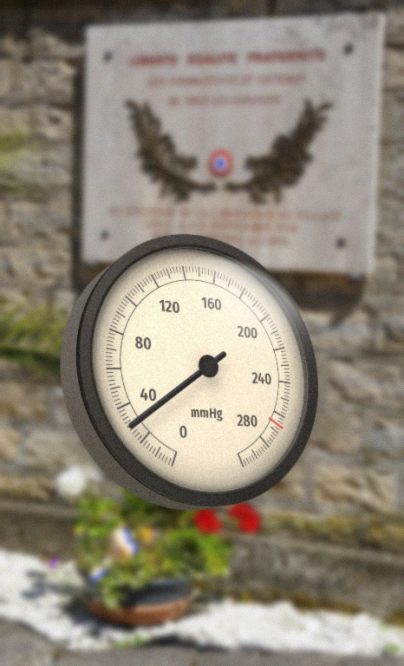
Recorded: 30 mmHg
